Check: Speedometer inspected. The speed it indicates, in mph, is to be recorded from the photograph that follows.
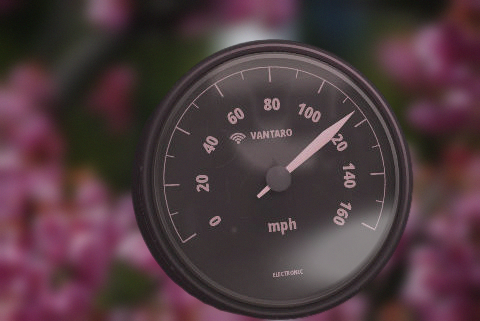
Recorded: 115 mph
